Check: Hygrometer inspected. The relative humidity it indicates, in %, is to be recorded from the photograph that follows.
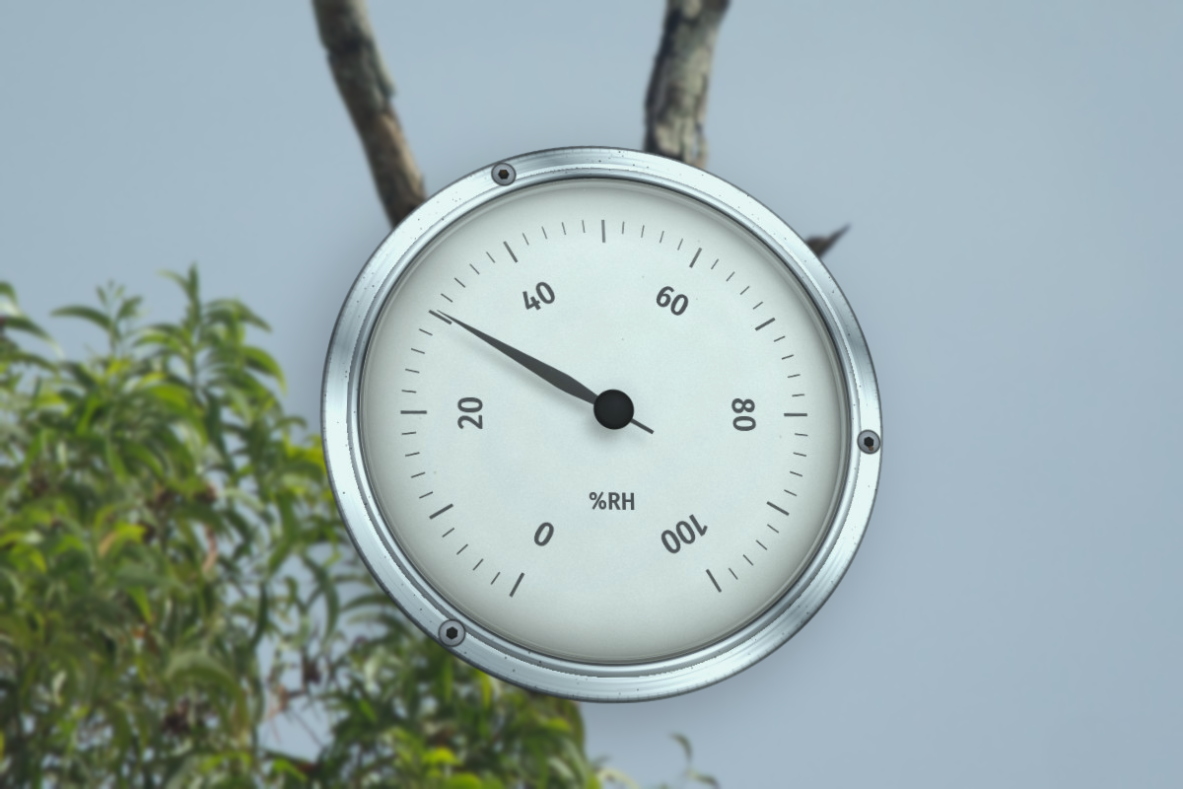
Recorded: 30 %
